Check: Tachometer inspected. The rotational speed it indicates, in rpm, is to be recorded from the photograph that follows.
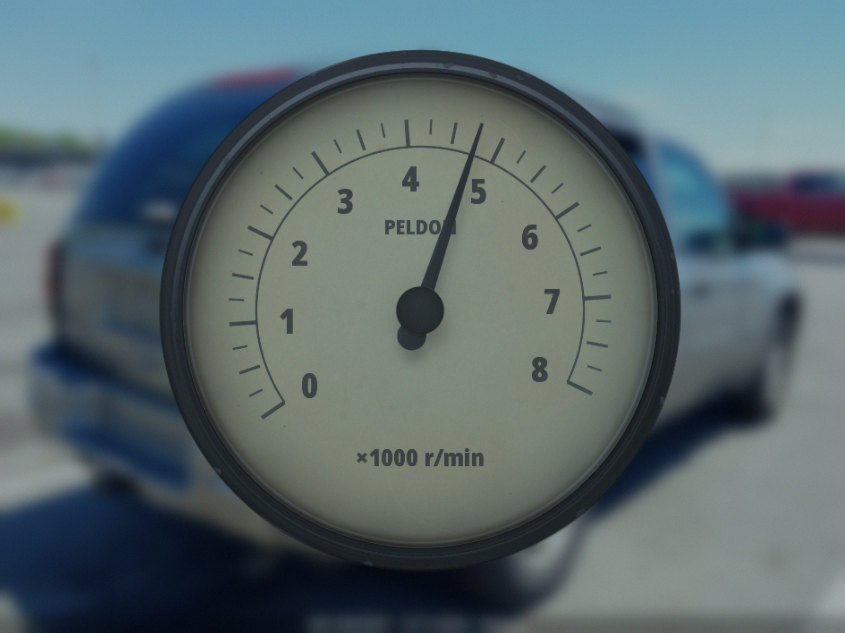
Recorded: 4750 rpm
